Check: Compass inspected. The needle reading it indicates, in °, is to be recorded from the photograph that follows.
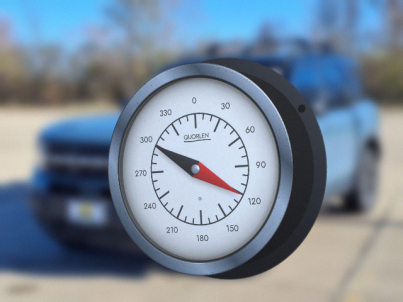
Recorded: 120 °
